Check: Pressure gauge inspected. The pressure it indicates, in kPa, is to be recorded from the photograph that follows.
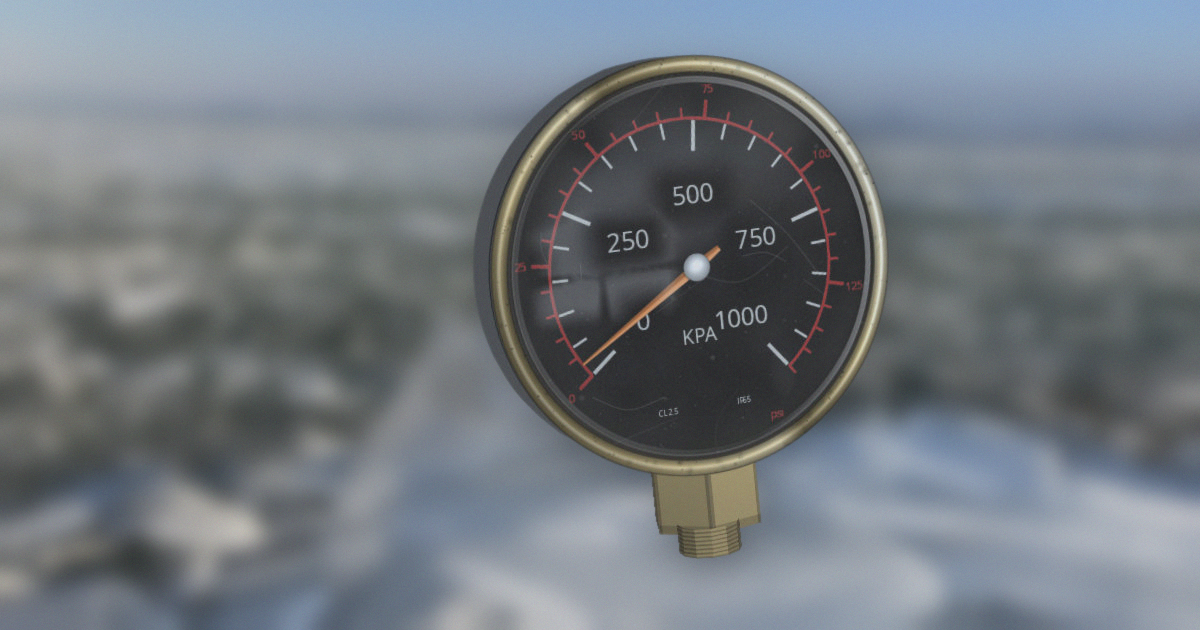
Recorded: 25 kPa
